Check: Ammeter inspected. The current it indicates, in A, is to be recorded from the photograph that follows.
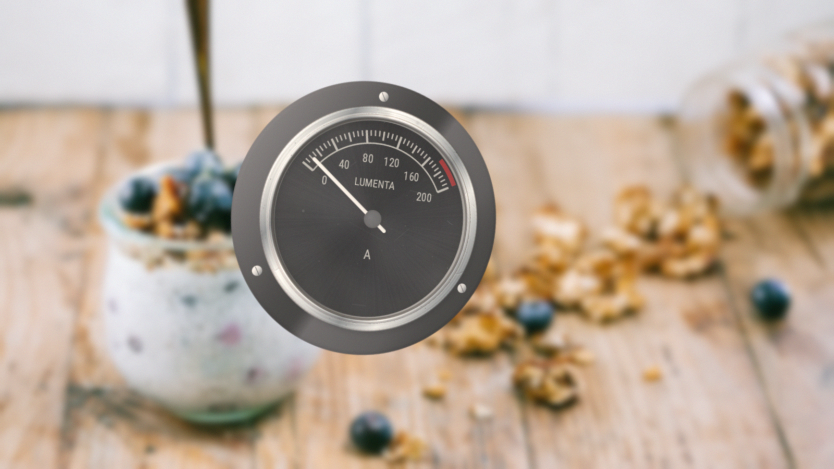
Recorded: 10 A
